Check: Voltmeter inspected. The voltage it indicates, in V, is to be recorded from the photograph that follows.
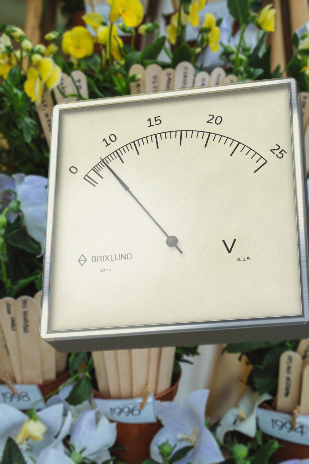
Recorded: 7.5 V
